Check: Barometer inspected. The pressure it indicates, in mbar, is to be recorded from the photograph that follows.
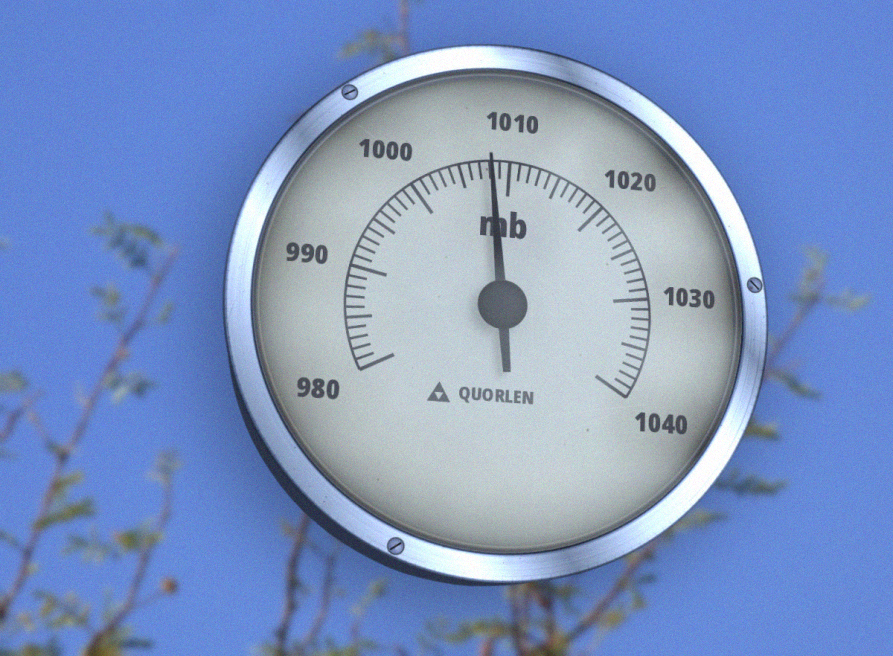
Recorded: 1008 mbar
